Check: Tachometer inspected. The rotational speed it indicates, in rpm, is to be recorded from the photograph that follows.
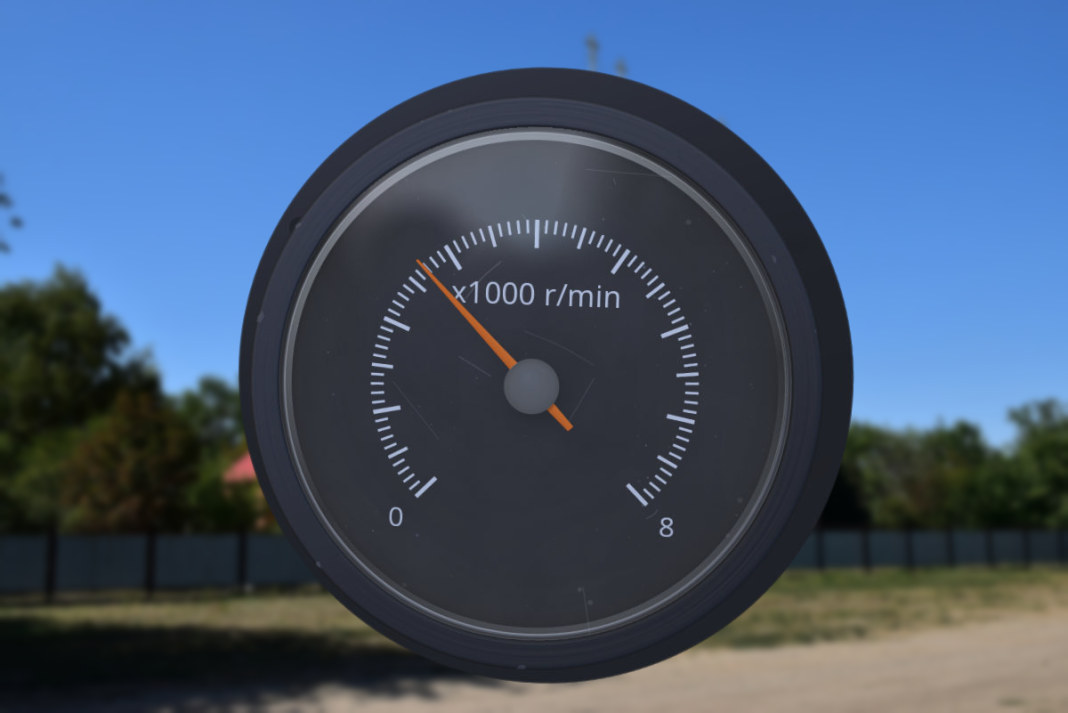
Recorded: 2700 rpm
